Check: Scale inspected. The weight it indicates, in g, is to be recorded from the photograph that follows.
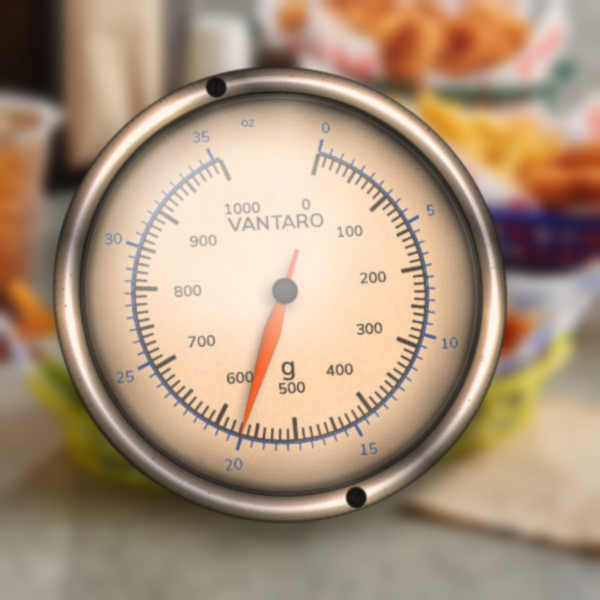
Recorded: 570 g
